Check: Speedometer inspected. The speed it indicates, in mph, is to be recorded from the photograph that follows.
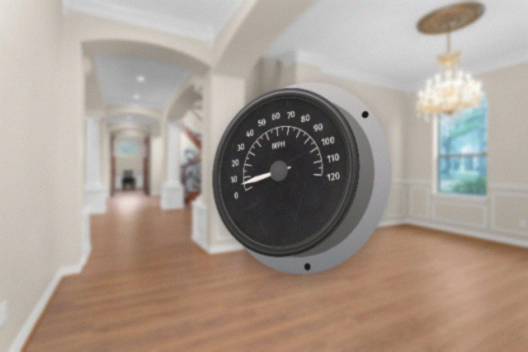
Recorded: 5 mph
